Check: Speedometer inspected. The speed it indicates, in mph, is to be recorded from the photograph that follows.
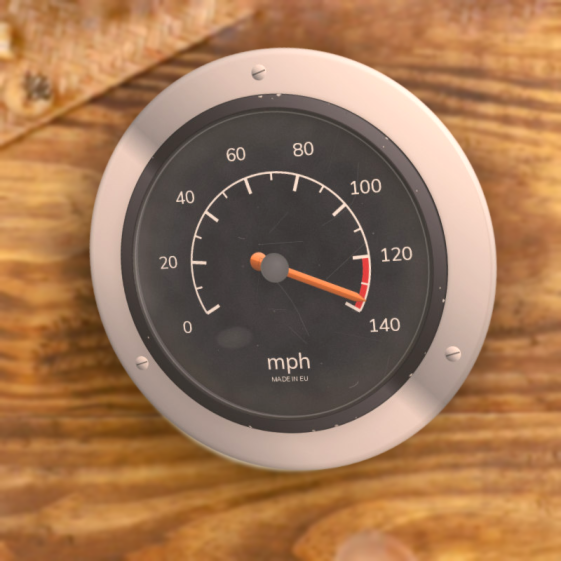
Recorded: 135 mph
